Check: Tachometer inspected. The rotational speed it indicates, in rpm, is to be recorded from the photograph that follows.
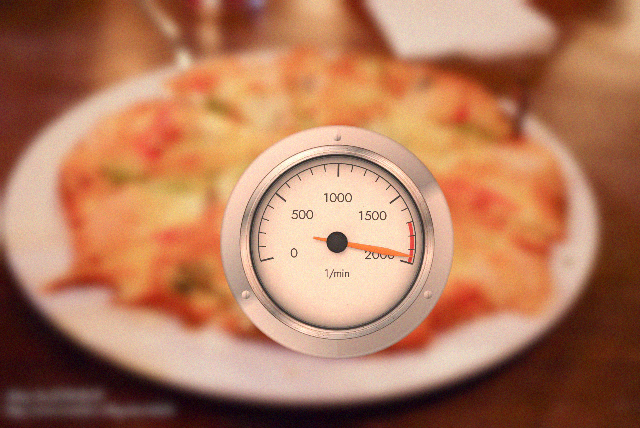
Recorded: 1950 rpm
